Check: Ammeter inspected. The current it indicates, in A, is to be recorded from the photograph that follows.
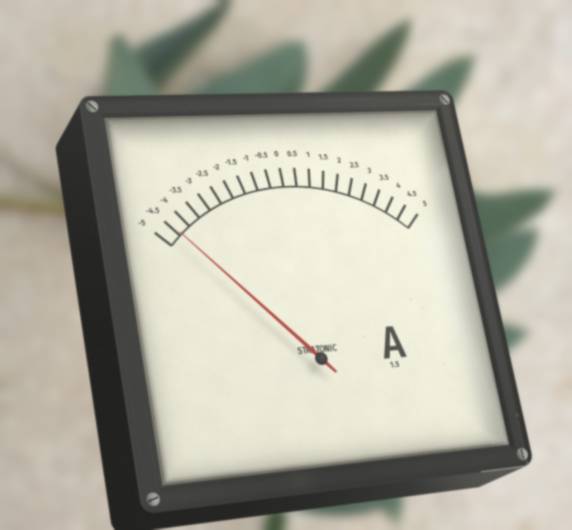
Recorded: -4.5 A
